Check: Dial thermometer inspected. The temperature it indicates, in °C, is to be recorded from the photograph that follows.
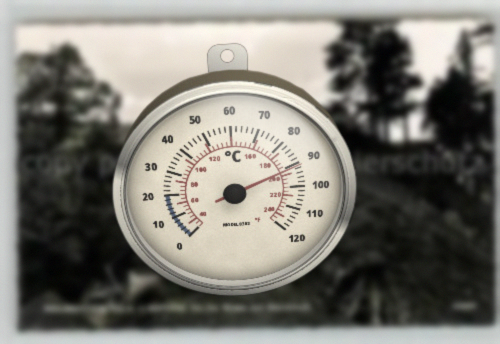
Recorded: 90 °C
